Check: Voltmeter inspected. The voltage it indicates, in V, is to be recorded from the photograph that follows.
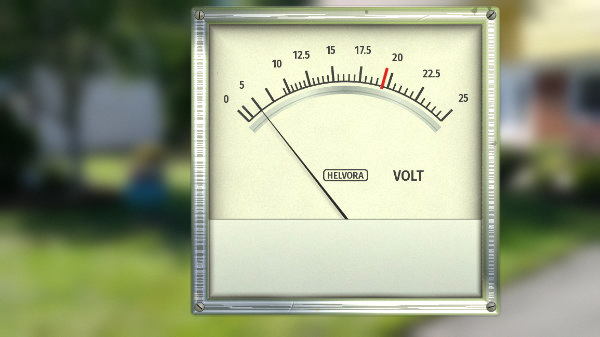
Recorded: 5 V
